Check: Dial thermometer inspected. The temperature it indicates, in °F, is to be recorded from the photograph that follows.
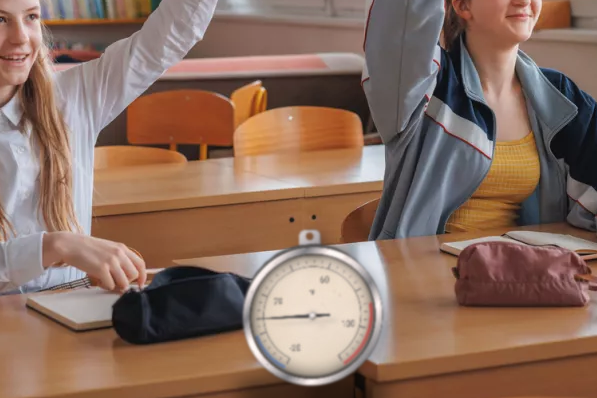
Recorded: 8 °F
